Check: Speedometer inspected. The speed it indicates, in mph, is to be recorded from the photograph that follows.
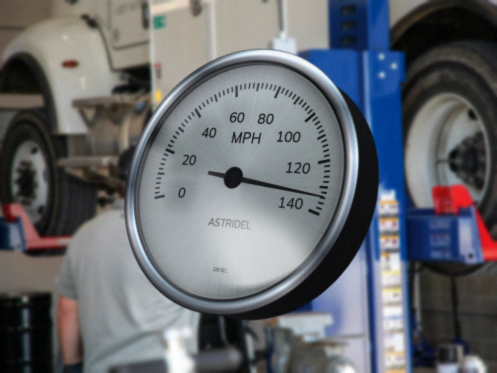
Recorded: 134 mph
